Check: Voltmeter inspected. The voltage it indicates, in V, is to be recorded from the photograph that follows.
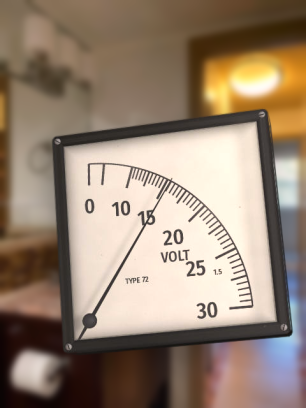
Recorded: 15.5 V
